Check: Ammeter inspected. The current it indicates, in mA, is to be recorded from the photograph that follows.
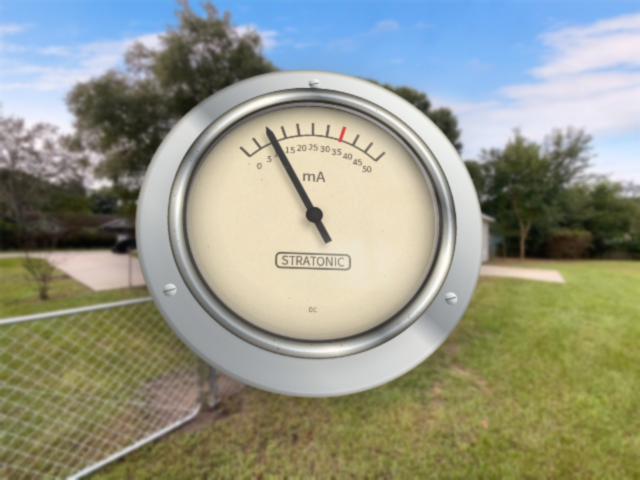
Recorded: 10 mA
